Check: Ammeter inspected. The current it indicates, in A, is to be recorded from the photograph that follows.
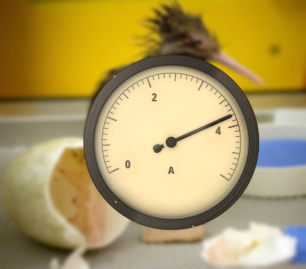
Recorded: 3.8 A
